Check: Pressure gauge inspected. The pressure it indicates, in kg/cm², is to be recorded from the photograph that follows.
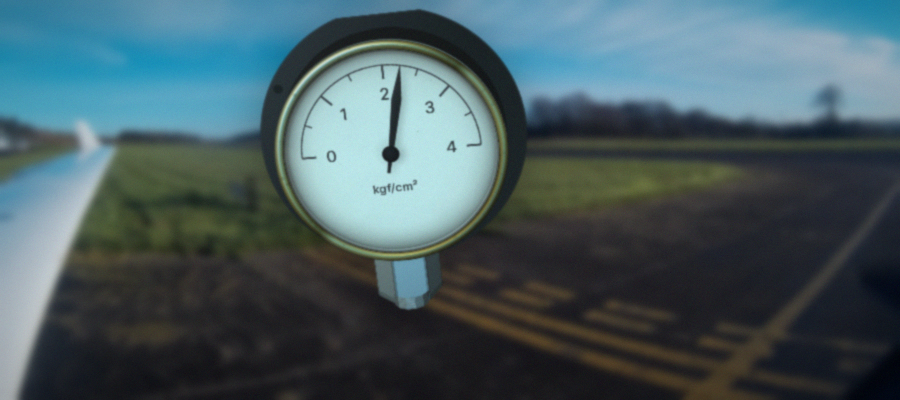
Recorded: 2.25 kg/cm²
